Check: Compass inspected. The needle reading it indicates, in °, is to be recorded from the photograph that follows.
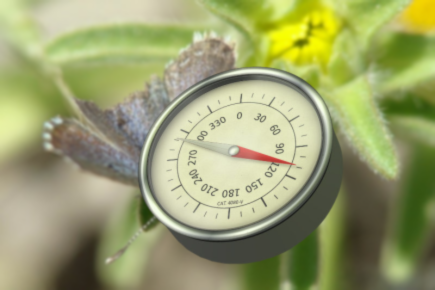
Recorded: 110 °
